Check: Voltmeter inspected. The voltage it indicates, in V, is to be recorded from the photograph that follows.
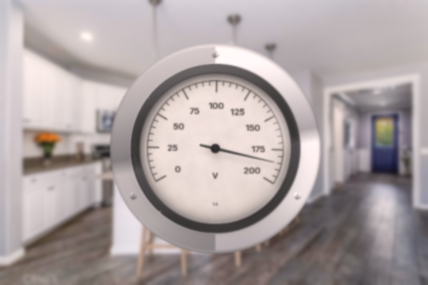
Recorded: 185 V
